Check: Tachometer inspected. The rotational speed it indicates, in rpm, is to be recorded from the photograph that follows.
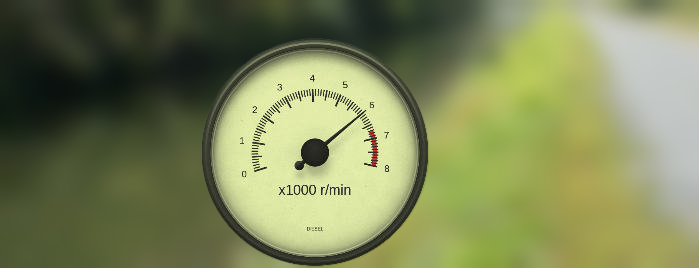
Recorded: 6000 rpm
